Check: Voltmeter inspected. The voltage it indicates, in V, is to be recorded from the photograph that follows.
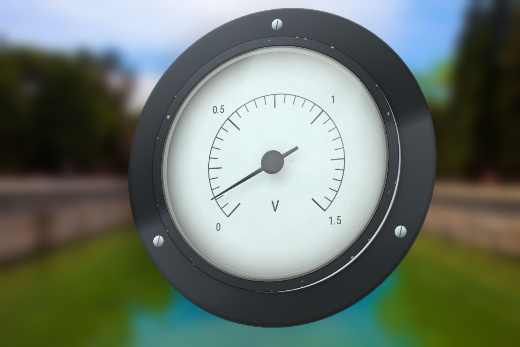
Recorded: 0.1 V
